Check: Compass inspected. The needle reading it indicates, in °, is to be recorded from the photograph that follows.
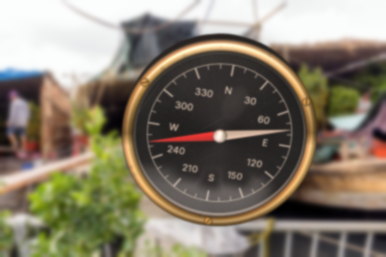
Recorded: 255 °
